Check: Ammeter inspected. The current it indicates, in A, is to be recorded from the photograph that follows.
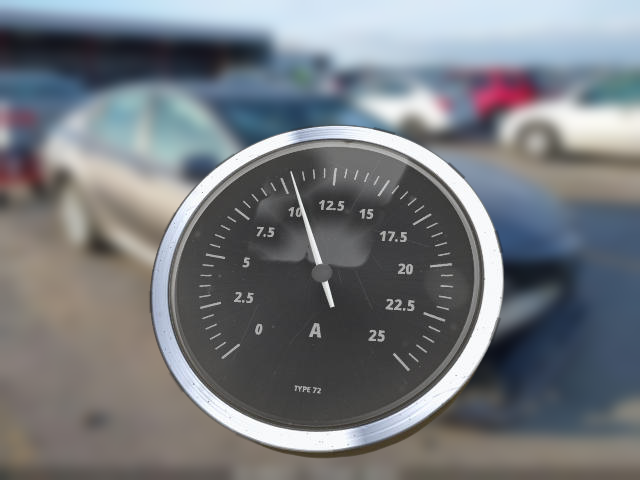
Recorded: 10.5 A
